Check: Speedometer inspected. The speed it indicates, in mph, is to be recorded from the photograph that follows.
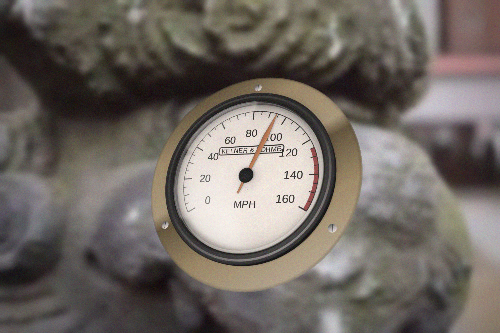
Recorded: 95 mph
